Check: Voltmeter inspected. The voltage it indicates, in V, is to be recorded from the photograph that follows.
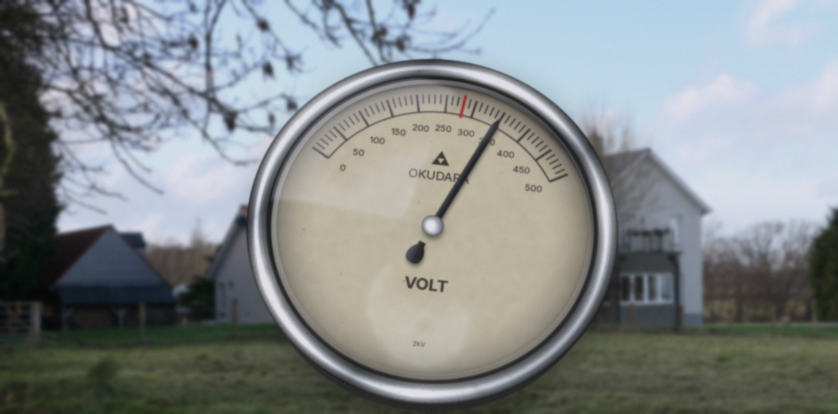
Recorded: 350 V
